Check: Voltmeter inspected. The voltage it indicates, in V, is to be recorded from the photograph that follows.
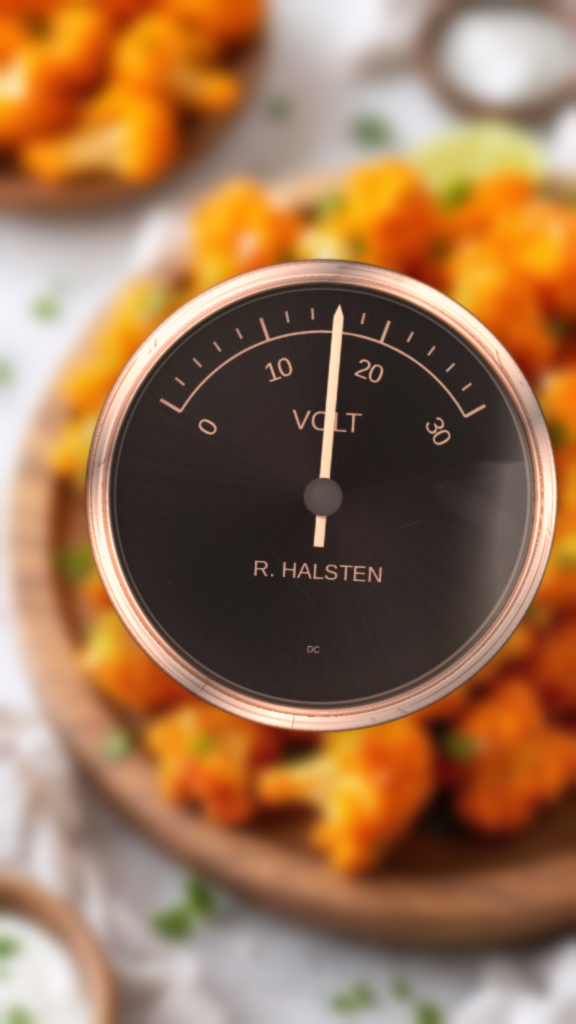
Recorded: 16 V
